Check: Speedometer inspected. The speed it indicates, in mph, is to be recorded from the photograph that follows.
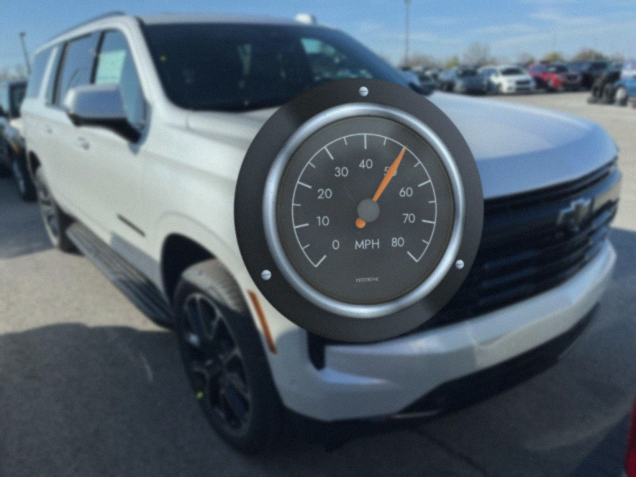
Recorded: 50 mph
